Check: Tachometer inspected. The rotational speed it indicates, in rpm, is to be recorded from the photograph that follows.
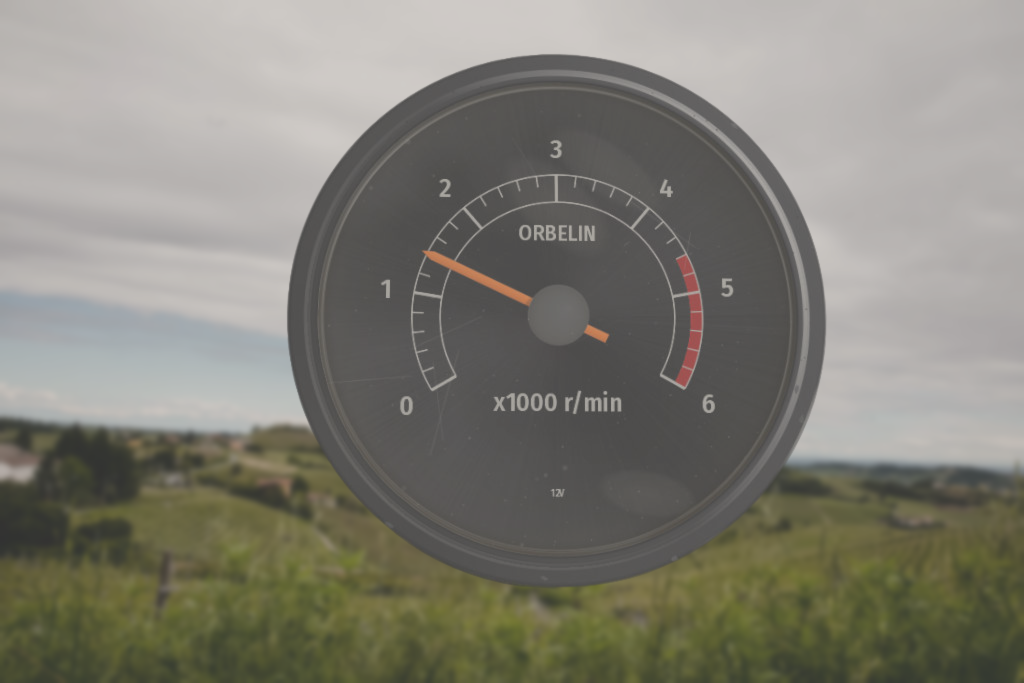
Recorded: 1400 rpm
